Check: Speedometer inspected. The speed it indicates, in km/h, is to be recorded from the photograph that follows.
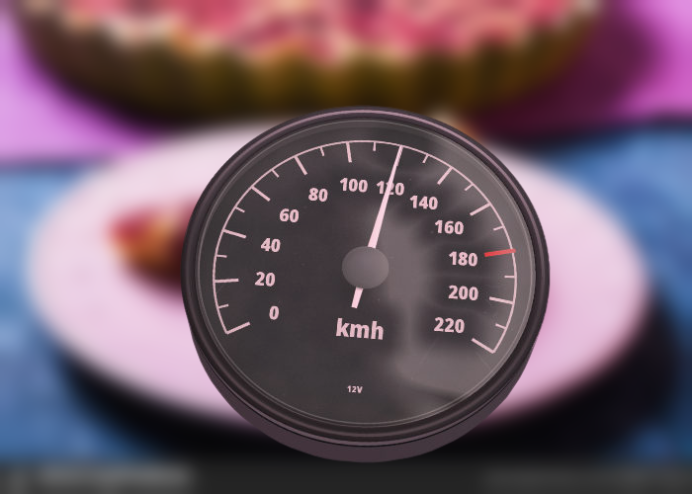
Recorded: 120 km/h
